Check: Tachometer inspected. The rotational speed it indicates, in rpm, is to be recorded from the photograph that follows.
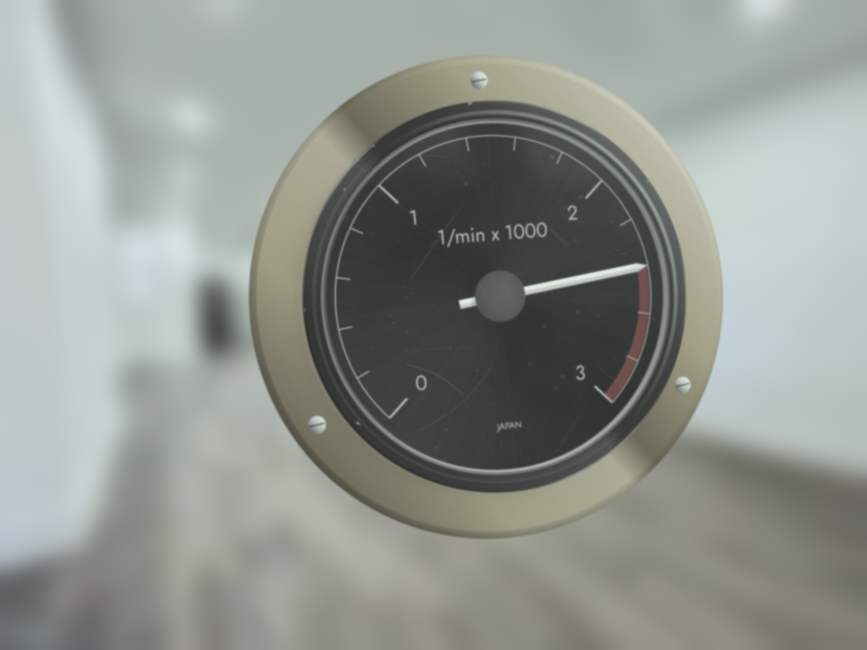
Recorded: 2400 rpm
